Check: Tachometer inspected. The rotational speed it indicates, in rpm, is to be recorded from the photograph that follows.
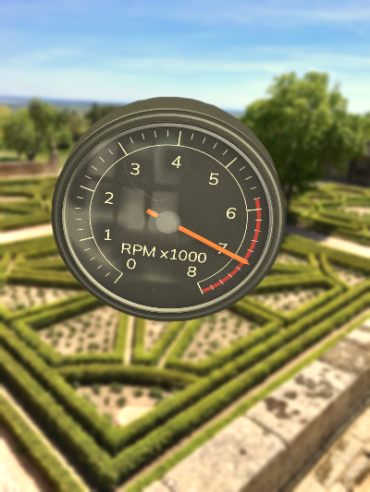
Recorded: 7000 rpm
